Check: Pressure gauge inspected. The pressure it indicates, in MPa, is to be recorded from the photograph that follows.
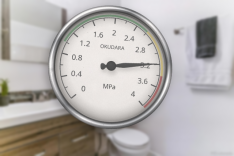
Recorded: 3.2 MPa
